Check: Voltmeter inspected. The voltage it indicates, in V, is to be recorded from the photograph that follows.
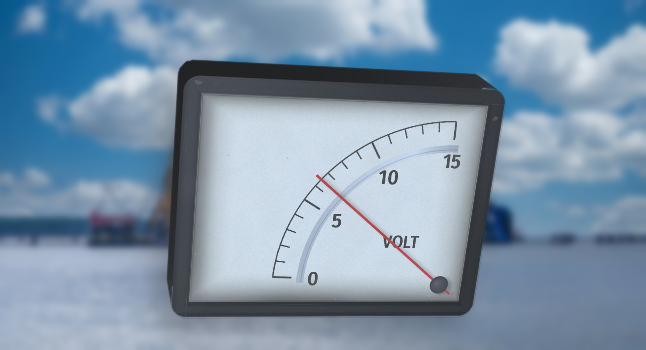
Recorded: 6.5 V
